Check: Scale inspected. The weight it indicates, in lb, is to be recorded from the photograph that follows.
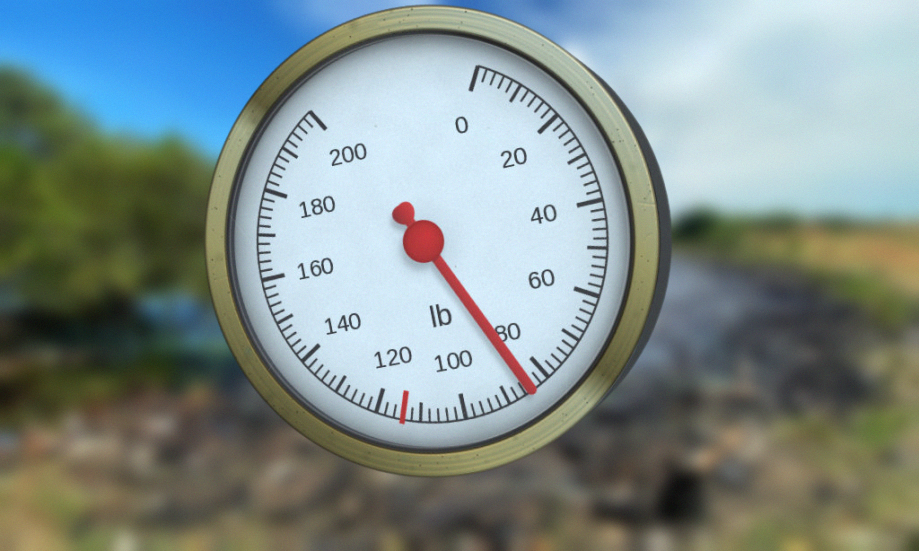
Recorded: 84 lb
